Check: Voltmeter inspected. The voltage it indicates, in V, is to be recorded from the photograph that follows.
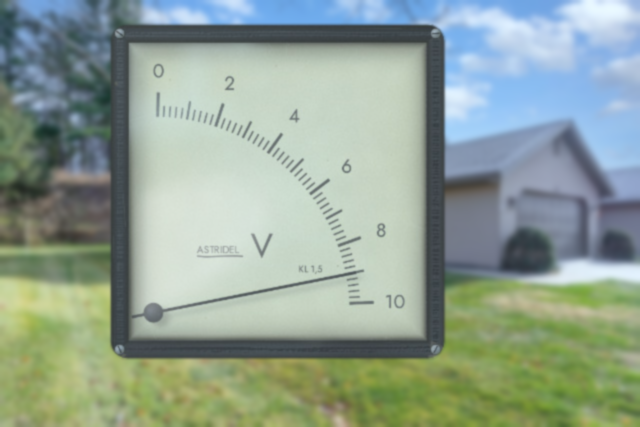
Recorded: 9 V
